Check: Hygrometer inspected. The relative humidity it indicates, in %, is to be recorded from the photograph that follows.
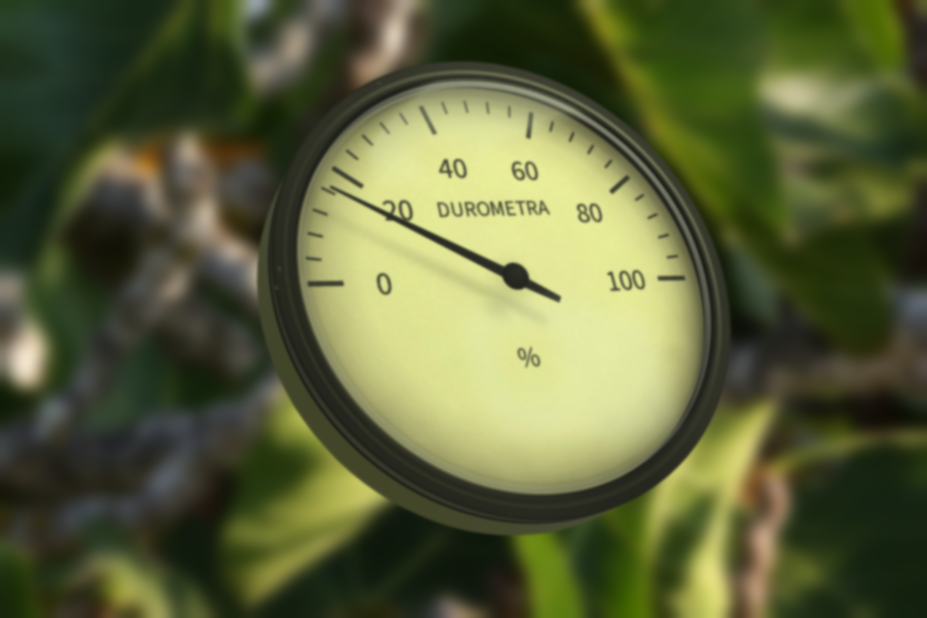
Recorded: 16 %
